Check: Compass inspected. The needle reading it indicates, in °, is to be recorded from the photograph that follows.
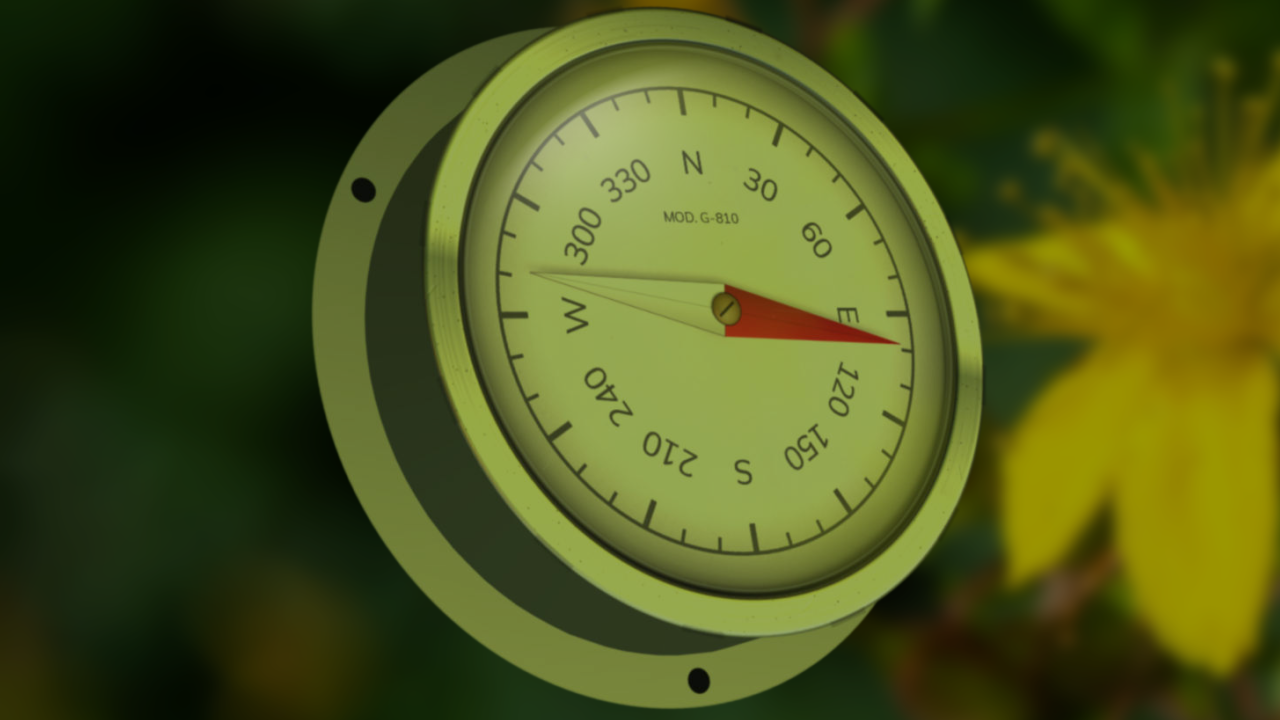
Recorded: 100 °
